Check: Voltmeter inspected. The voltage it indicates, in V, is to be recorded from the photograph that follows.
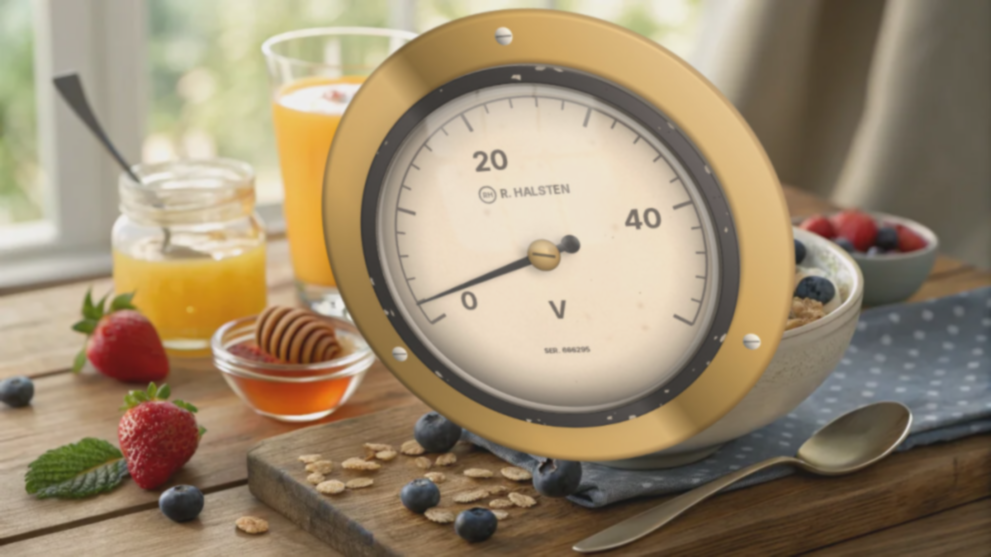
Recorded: 2 V
